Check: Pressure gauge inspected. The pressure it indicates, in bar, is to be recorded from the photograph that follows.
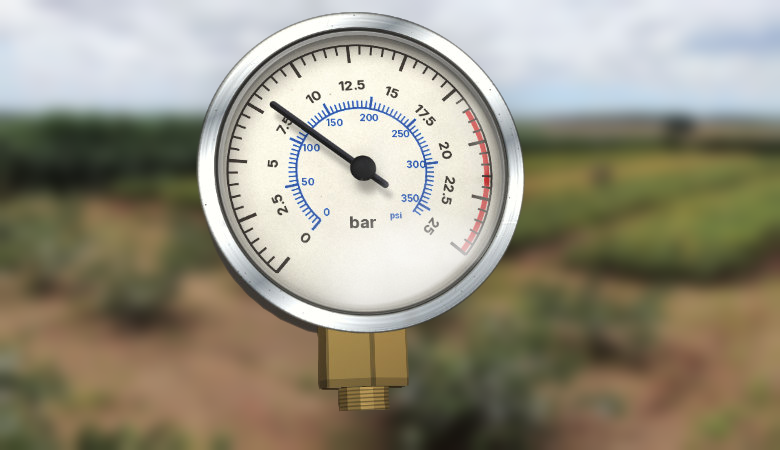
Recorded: 8 bar
